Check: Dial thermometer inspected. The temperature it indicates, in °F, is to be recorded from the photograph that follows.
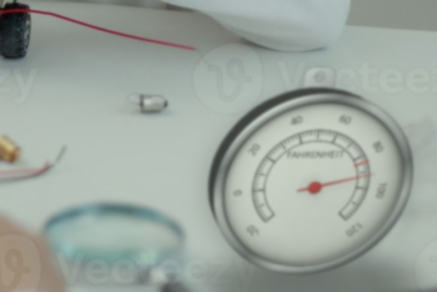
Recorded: 90 °F
